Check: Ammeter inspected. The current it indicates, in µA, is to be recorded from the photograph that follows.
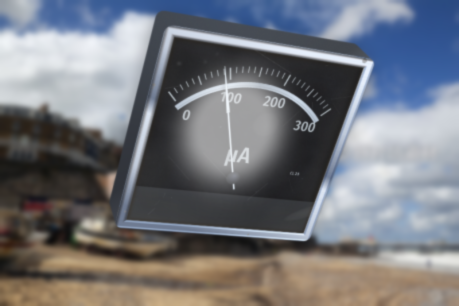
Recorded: 90 µA
